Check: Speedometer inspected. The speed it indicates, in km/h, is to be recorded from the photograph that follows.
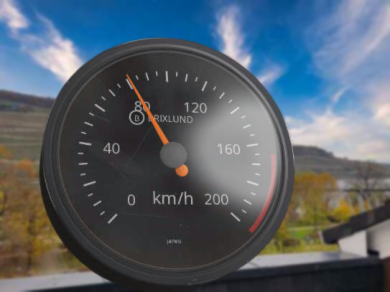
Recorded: 80 km/h
